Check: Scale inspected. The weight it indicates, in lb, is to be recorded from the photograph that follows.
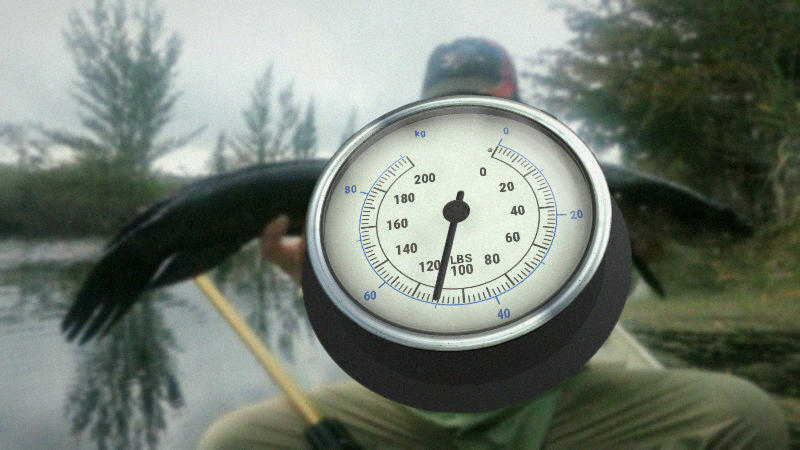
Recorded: 110 lb
